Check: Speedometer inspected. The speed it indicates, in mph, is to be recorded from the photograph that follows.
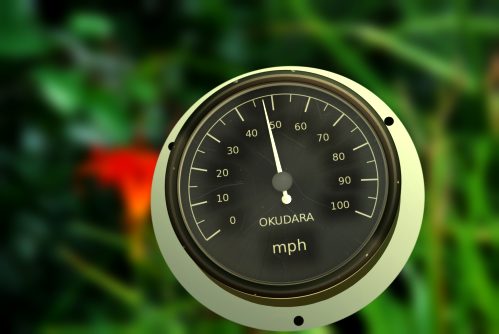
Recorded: 47.5 mph
